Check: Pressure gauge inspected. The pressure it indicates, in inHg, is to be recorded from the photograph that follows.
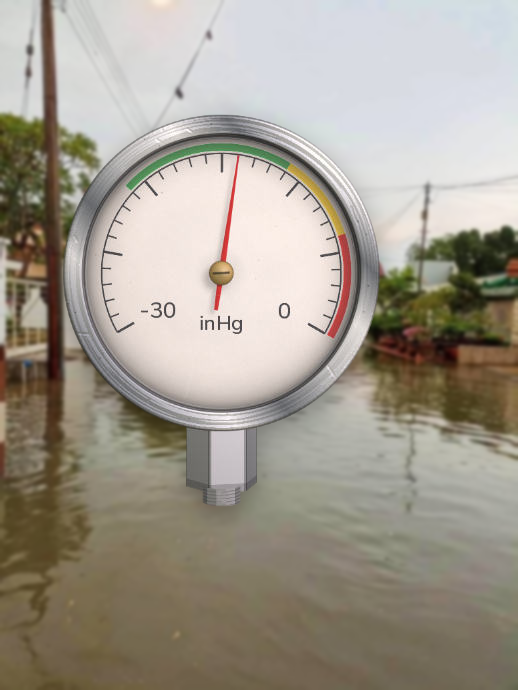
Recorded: -14 inHg
